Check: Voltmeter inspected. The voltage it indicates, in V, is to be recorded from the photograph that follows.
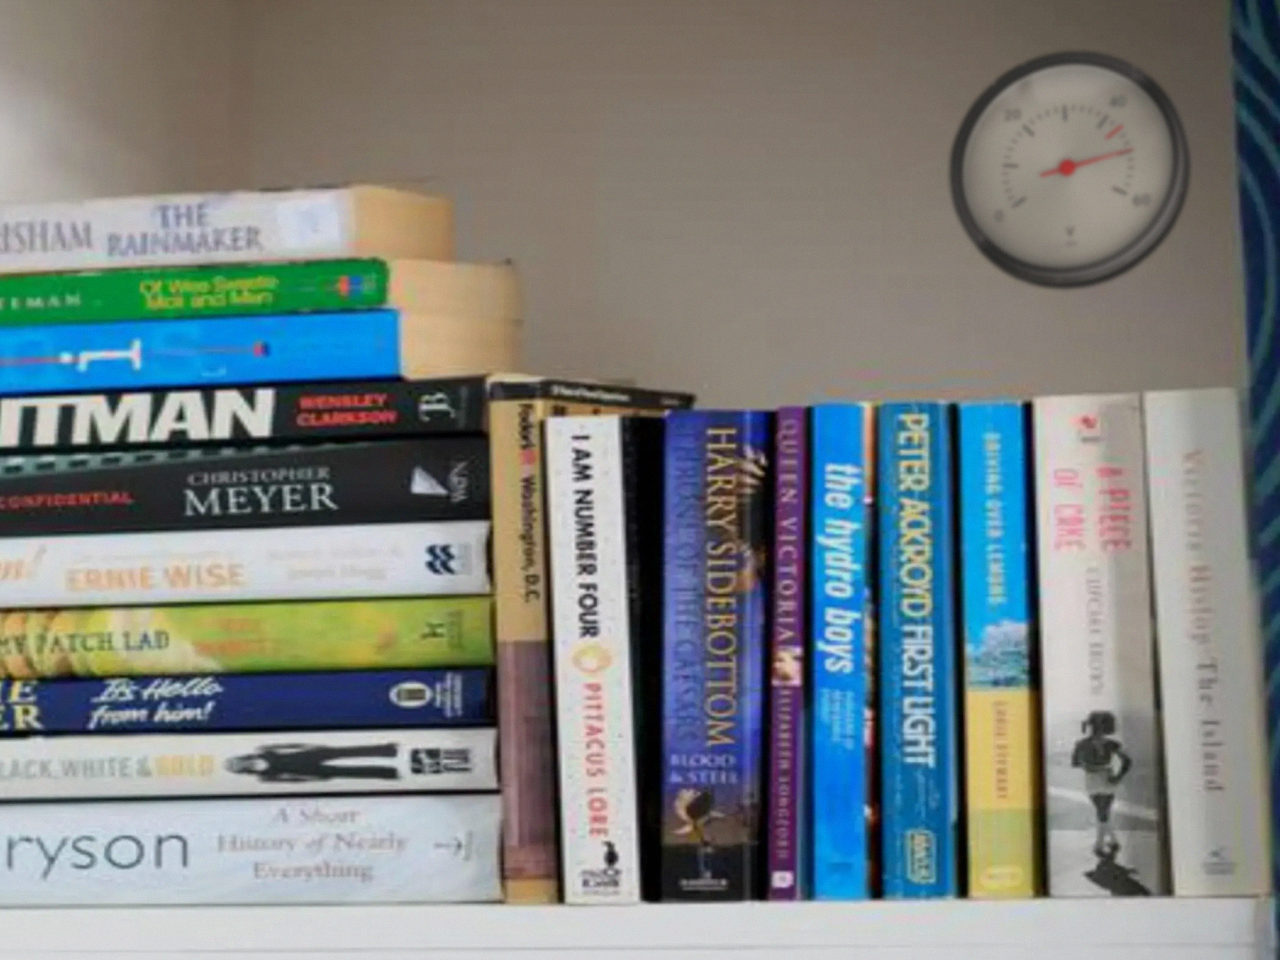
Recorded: 50 V
